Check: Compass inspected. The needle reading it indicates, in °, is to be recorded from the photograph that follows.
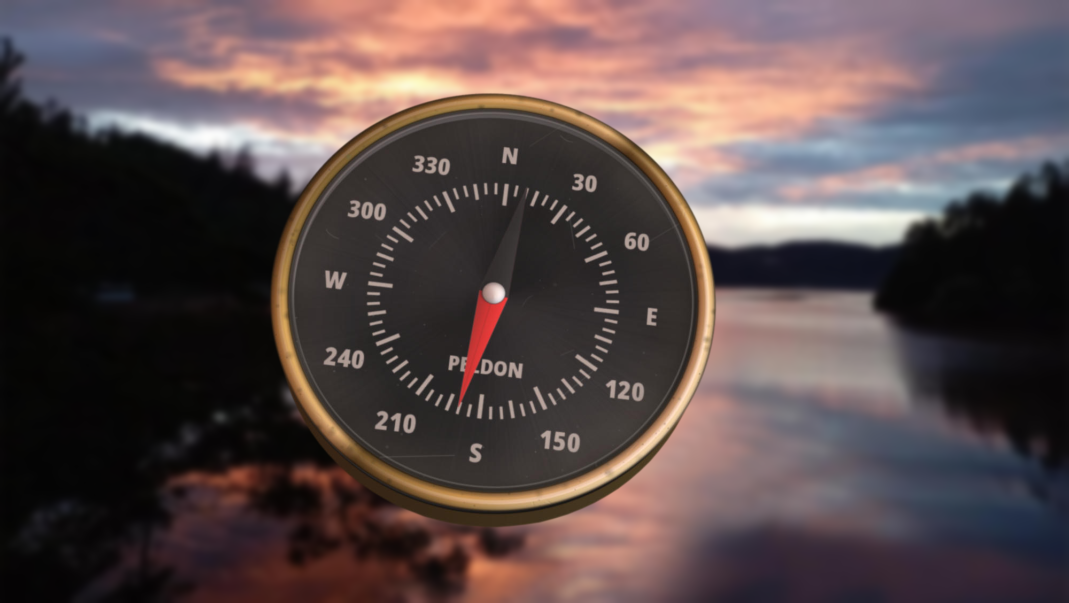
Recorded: 190 °
